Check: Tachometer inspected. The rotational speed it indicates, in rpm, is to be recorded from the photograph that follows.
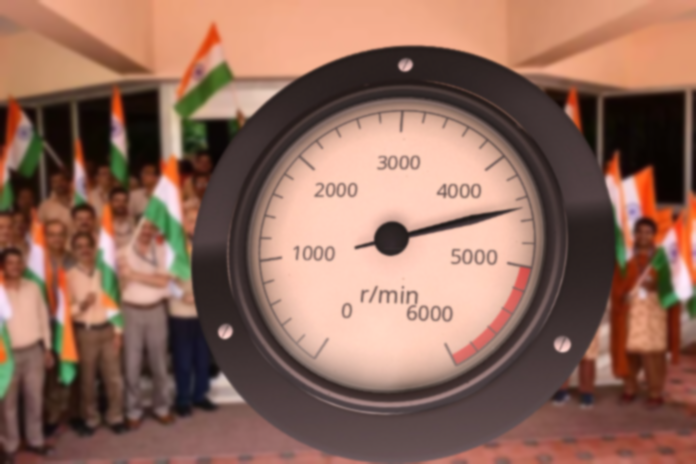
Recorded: 4500 rpm
